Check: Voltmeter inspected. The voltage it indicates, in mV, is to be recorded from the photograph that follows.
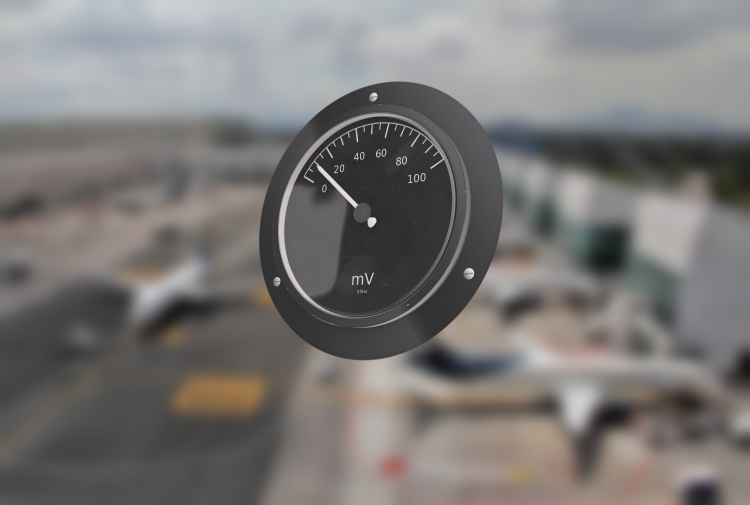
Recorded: 10 mV
